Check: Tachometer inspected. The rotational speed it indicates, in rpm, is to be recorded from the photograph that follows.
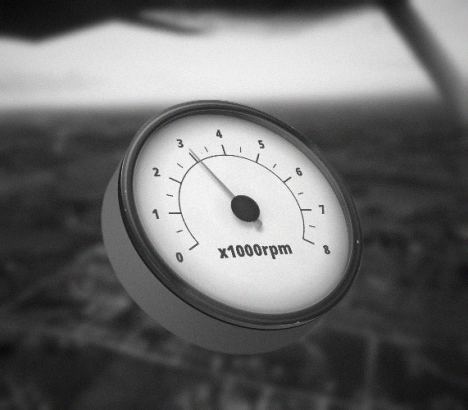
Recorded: 3000 rpm
